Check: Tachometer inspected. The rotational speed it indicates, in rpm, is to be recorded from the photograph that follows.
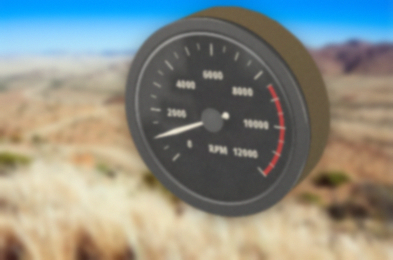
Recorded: 1000 rpm
